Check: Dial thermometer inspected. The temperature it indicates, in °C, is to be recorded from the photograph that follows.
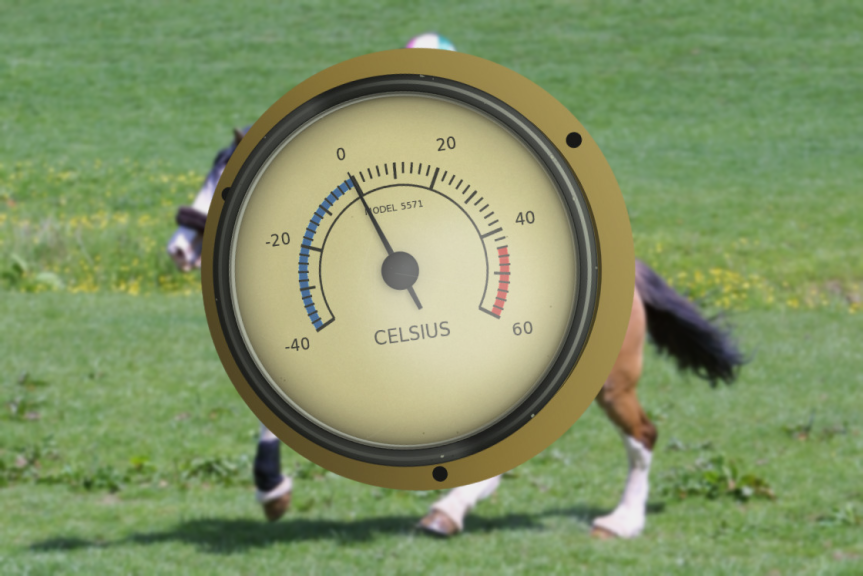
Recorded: 0 °C
